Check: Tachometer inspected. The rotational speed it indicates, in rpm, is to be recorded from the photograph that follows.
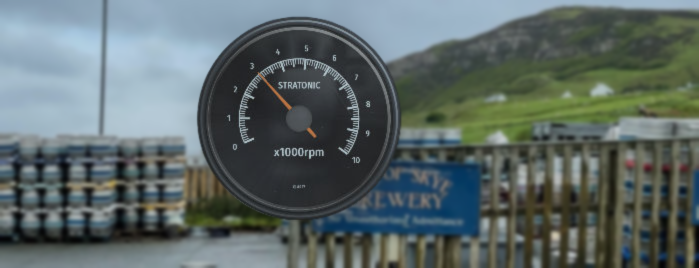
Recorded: 3000 rpm
